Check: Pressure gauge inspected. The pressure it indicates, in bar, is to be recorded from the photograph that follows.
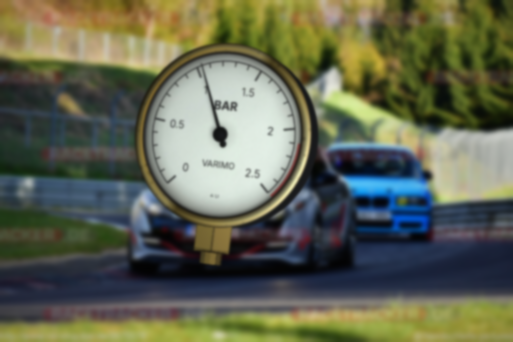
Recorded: 1.05 bar
